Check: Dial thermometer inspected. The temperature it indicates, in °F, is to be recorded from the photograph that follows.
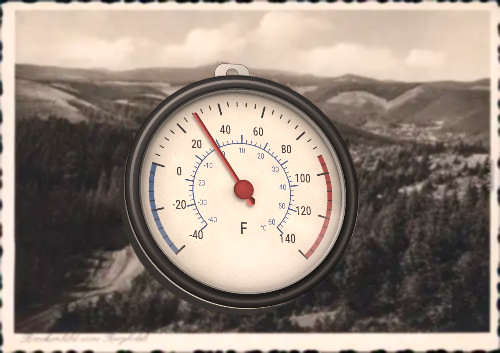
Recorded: 28 °F
